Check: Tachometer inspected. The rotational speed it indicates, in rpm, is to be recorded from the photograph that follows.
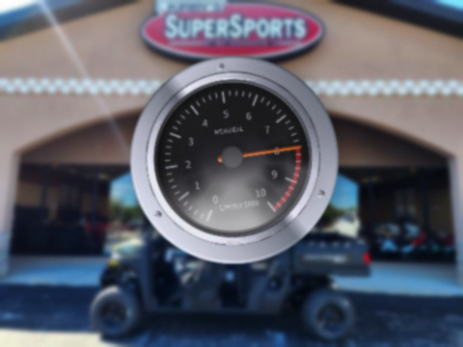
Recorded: 8000 rpm
